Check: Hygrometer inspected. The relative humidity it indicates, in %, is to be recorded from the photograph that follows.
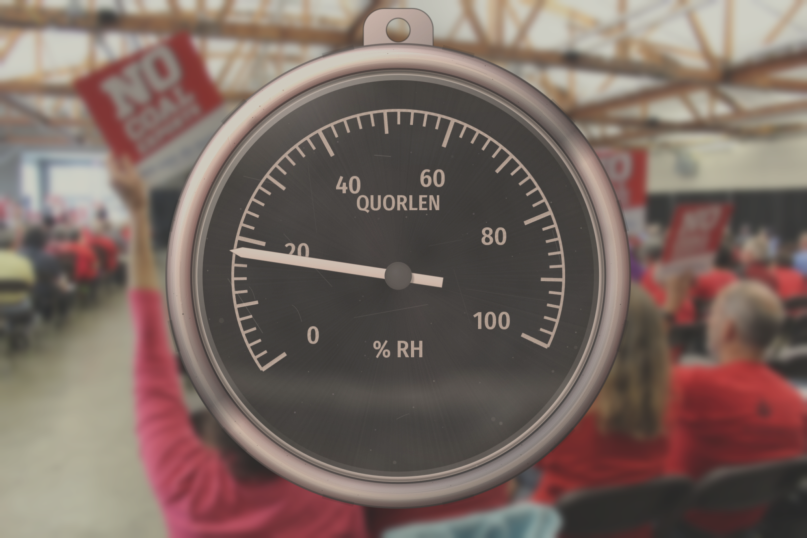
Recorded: 18 %
